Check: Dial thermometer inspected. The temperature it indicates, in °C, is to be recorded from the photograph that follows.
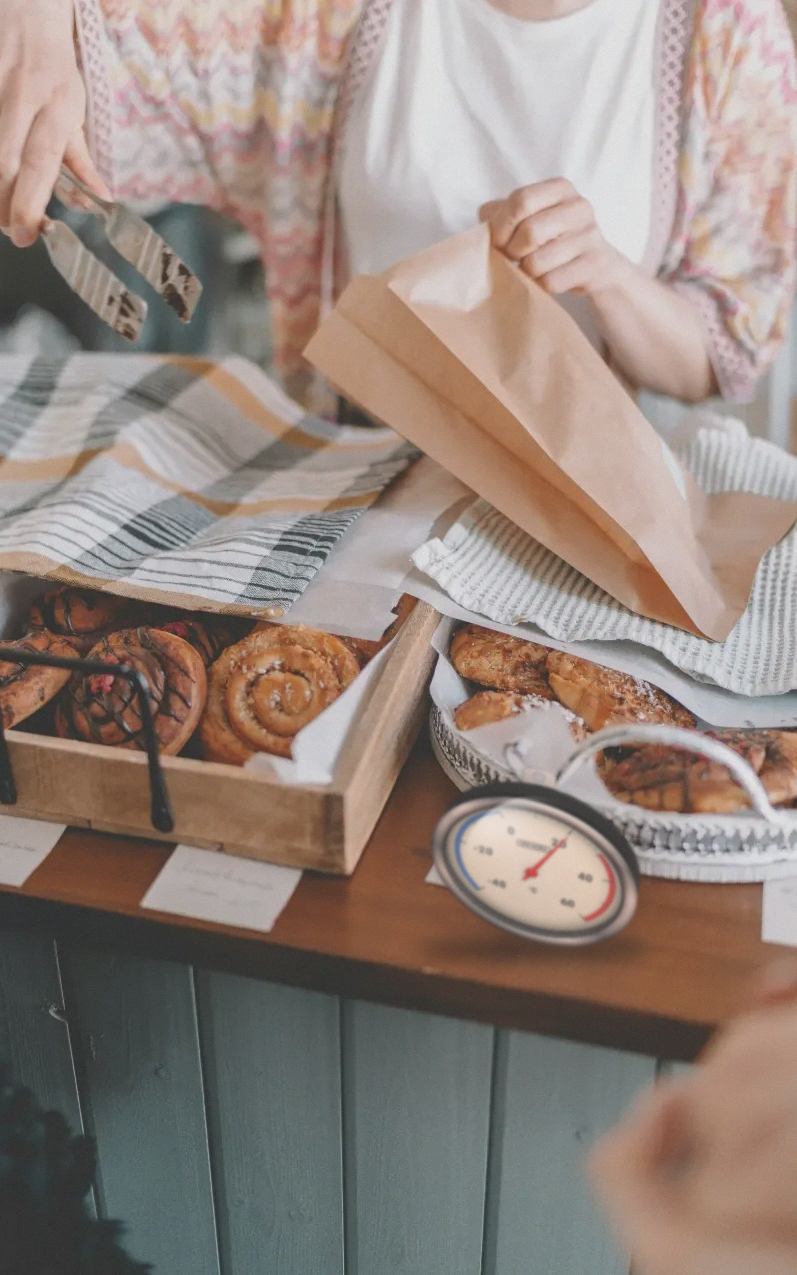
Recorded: 20 °C
